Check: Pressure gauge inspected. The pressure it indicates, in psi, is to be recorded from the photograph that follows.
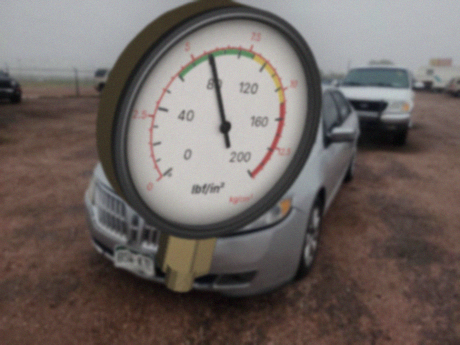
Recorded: 80 psi
